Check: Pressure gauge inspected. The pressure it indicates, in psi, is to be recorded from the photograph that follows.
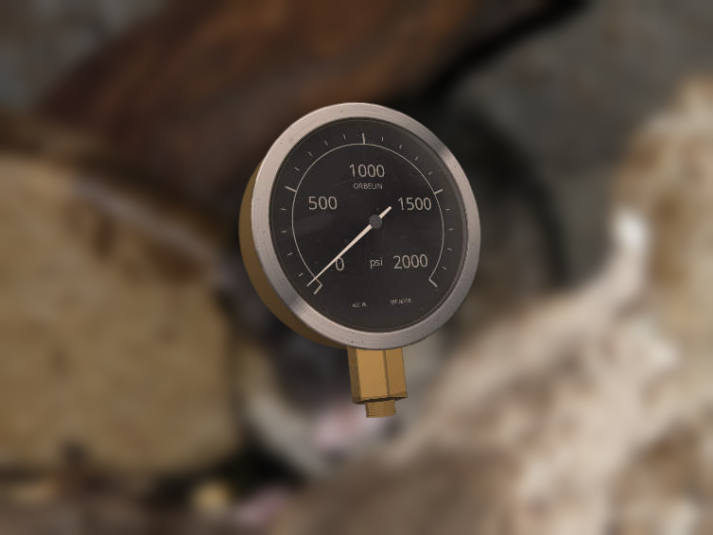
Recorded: 50 psi
